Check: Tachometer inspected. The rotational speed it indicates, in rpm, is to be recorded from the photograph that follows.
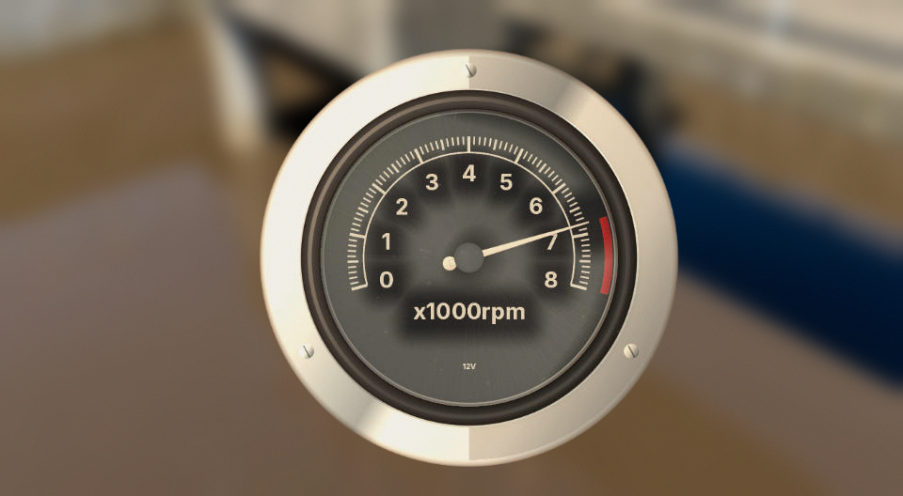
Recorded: 6800 rpm
